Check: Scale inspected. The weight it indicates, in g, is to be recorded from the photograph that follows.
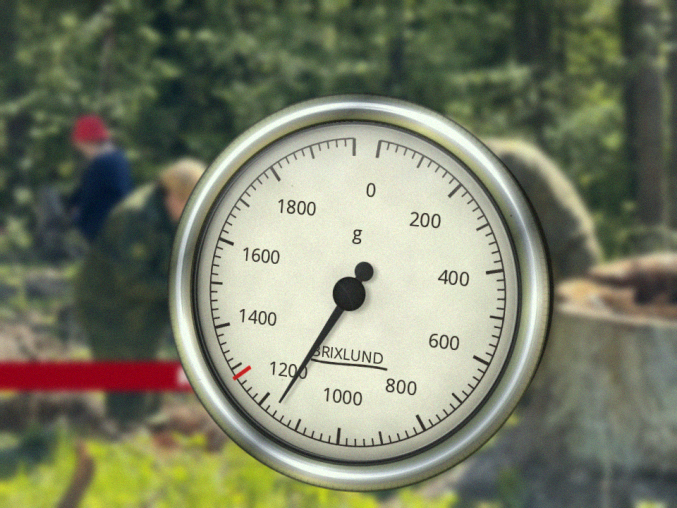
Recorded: 1160 g
